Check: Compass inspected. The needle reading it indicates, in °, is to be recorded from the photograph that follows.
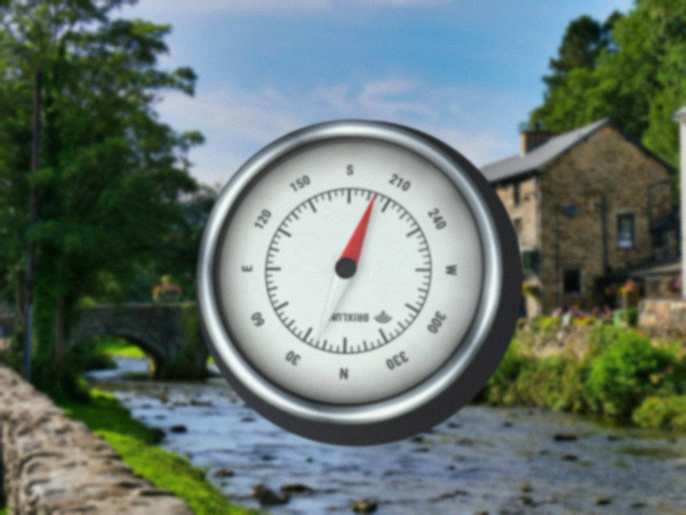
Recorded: 200 °
